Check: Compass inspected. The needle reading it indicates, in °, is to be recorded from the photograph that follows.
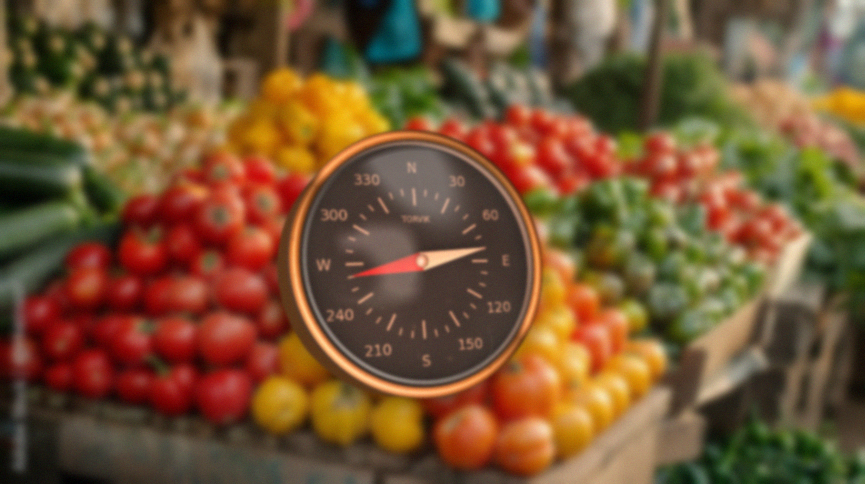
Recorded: 260 °
